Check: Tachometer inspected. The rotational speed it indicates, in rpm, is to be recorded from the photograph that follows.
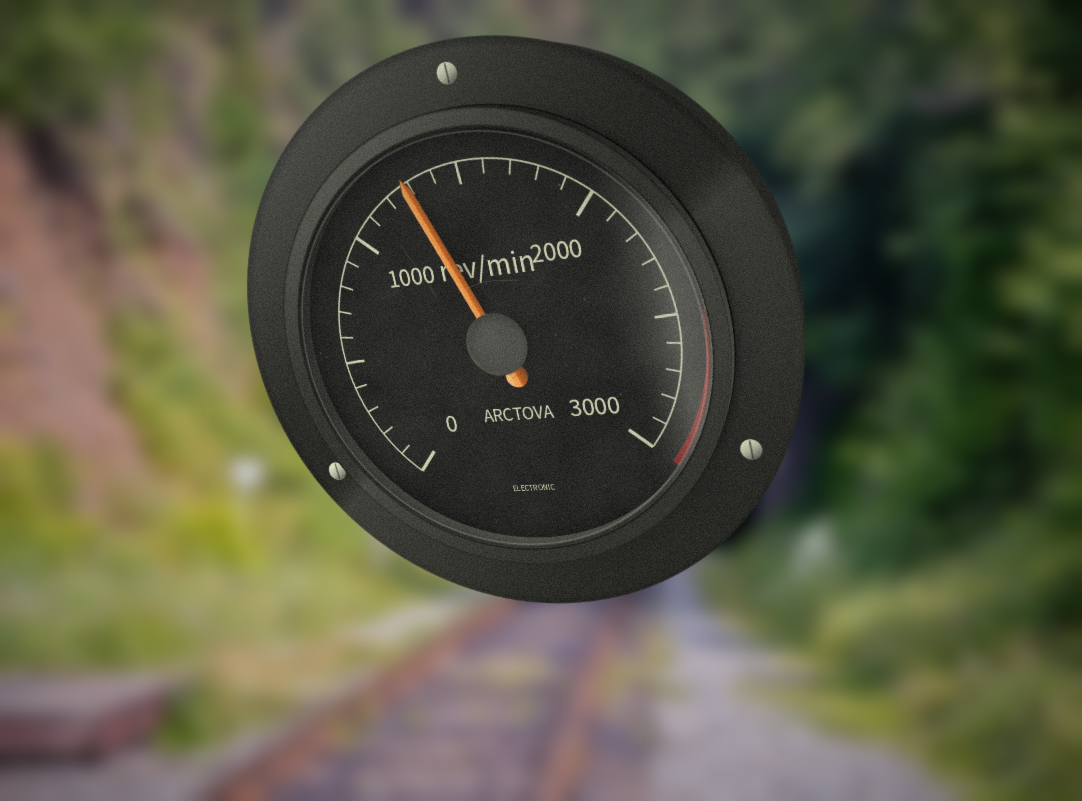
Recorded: 1300 rpm
